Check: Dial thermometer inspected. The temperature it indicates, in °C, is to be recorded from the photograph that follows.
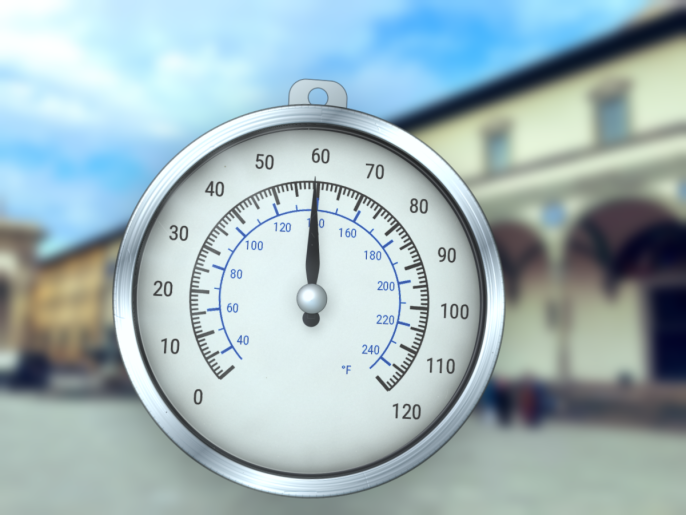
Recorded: 59 °C
